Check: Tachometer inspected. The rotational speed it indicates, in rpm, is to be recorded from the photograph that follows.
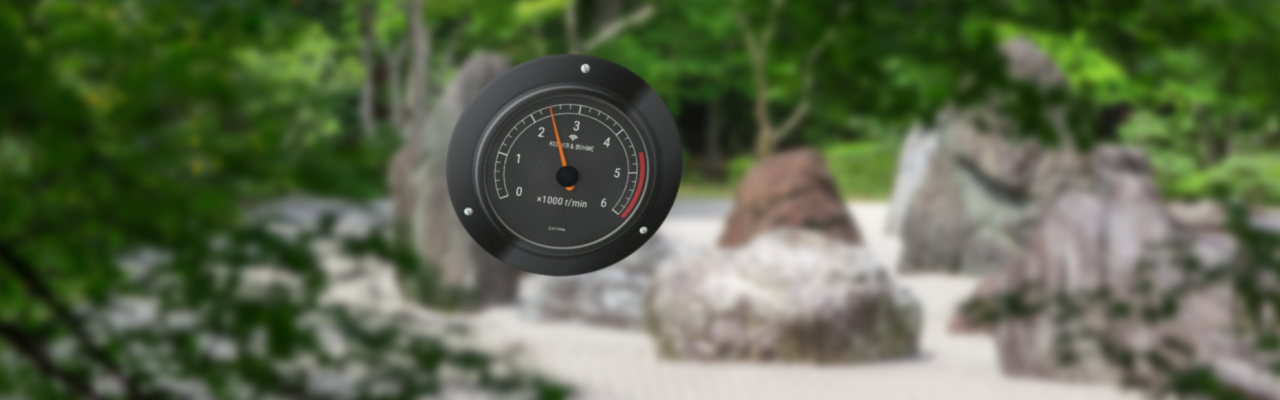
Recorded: 2400 rpm
